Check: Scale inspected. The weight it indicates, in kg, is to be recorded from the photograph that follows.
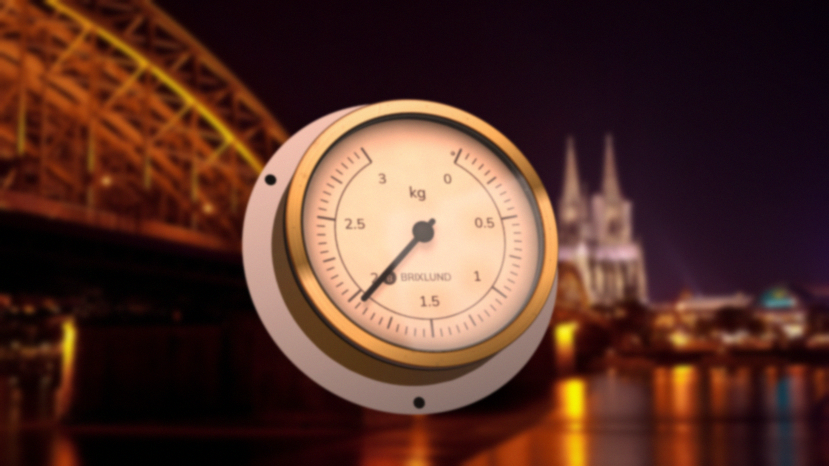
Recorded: 1.95 kg
